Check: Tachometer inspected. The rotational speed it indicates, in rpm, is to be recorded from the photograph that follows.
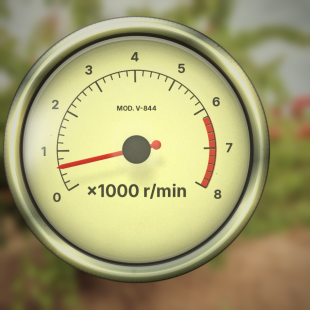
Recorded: 600 rpm
